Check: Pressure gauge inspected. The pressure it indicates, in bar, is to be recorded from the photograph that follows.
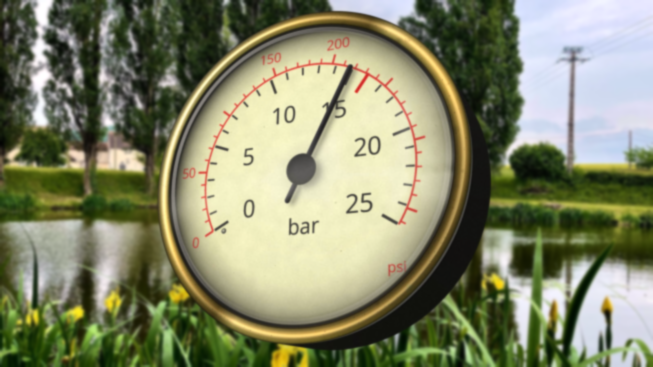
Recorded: 15 bar
